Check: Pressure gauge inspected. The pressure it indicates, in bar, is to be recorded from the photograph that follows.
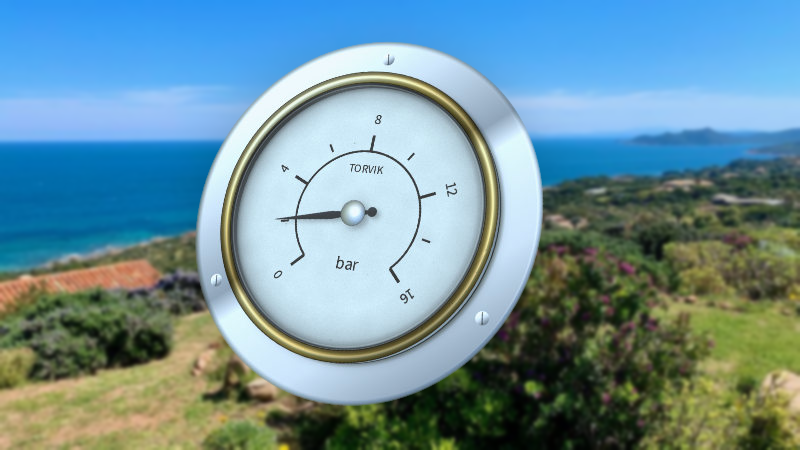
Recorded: 2 bar
